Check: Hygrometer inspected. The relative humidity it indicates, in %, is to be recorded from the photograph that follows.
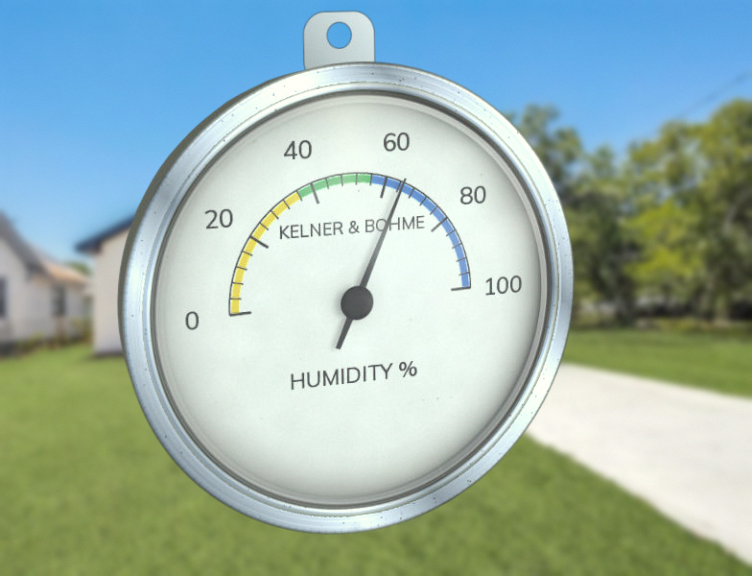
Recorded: 64 %
